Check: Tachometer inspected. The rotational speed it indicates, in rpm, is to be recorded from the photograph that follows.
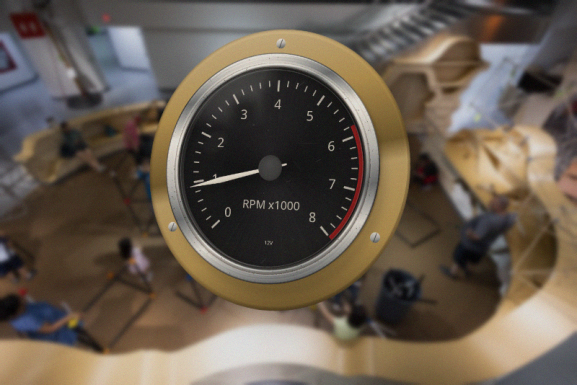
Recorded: 900 rpm
